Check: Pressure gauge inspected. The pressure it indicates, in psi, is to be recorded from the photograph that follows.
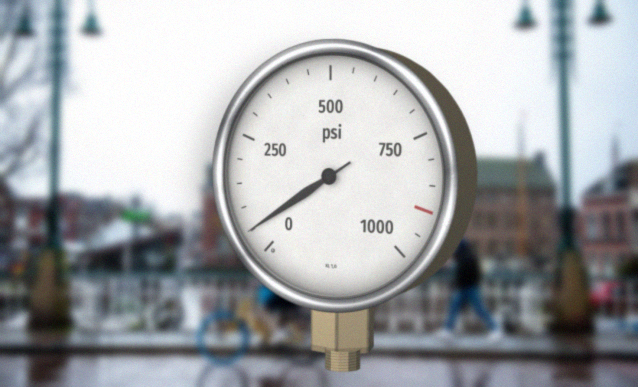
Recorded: 50 psi
